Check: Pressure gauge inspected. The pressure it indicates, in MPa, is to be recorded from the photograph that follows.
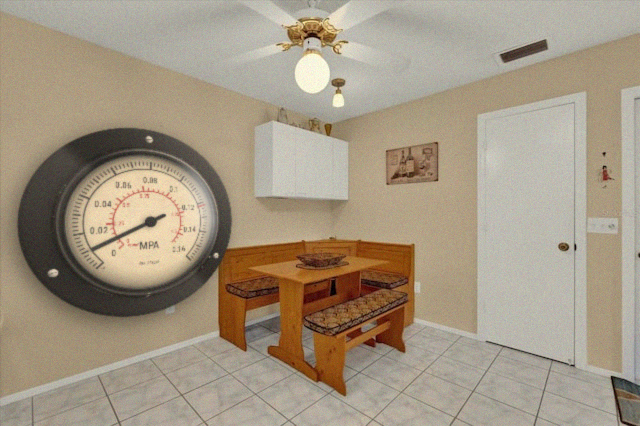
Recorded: 0.01 MPa
